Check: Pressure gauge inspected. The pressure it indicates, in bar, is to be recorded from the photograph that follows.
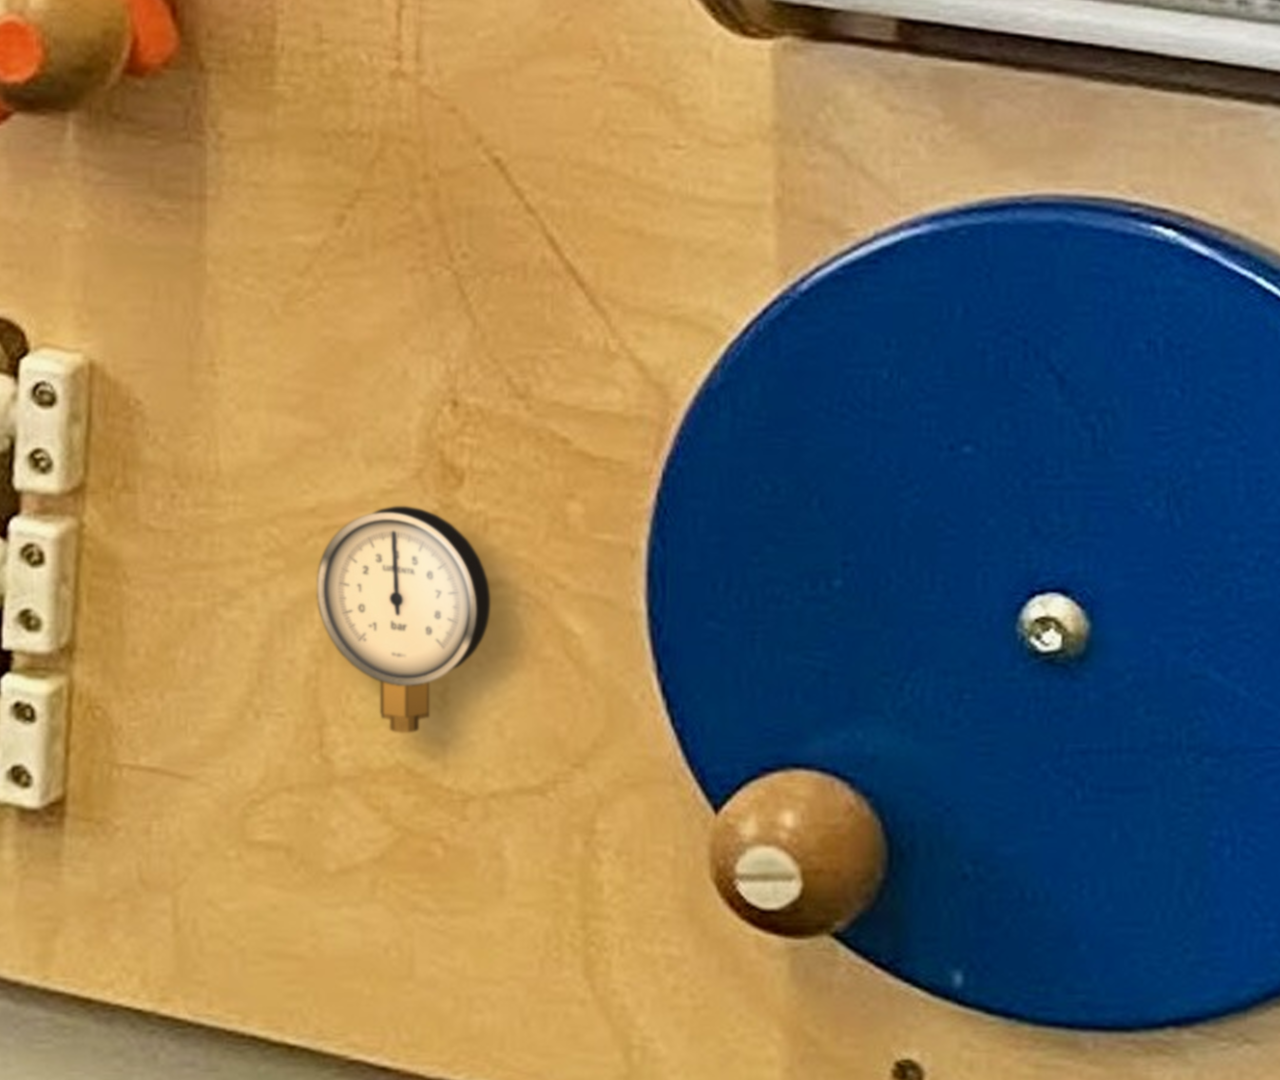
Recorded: 4 bar
